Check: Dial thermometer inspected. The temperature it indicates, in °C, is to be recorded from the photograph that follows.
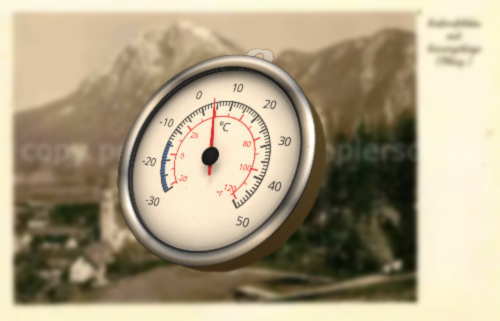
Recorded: 5 °C
